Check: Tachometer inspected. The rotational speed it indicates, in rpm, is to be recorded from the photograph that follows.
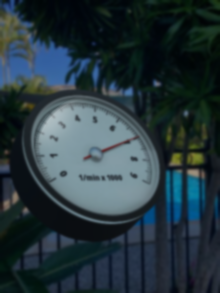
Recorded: 7000 rpm
